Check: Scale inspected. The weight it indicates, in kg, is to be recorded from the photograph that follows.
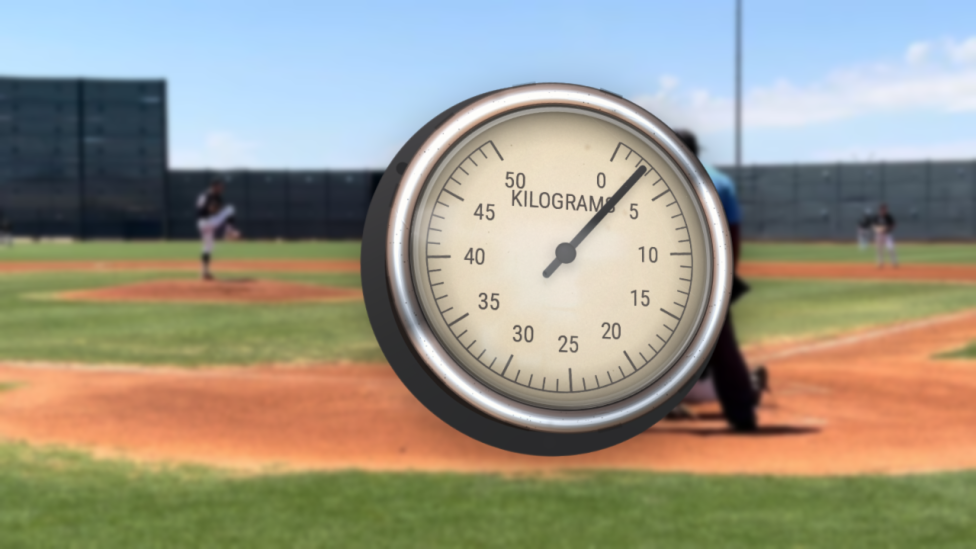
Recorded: 2.5 kg
